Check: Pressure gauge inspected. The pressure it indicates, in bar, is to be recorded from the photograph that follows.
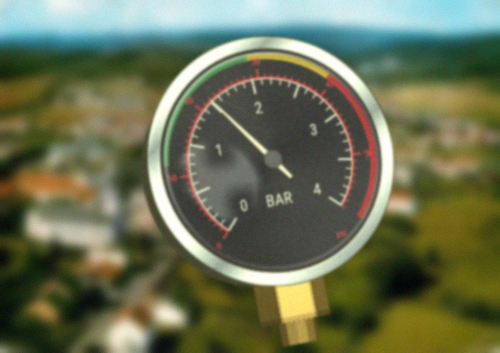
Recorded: 1.5 bar
